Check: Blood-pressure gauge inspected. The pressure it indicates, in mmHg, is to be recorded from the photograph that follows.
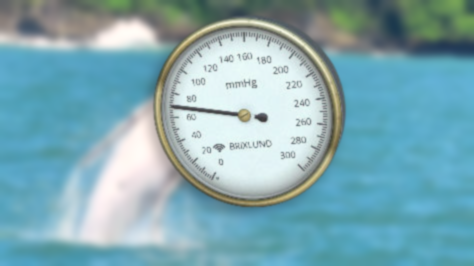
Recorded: 70 mmHg
